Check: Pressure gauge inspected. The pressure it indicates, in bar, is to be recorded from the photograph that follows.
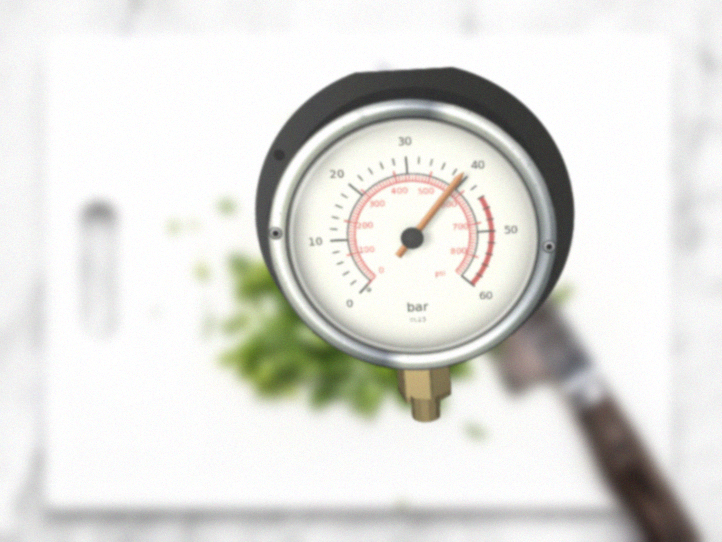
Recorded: 39 bar
